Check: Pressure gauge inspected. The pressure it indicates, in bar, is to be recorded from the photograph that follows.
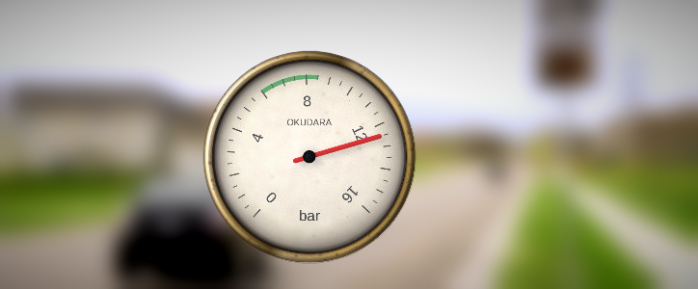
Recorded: 12.5 bar
